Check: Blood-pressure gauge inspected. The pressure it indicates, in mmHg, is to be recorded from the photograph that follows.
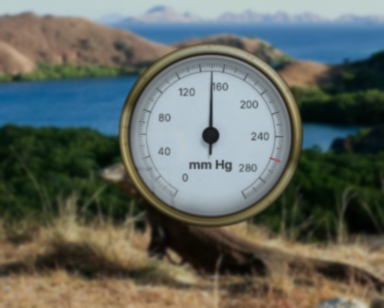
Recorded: 150 mmHg
